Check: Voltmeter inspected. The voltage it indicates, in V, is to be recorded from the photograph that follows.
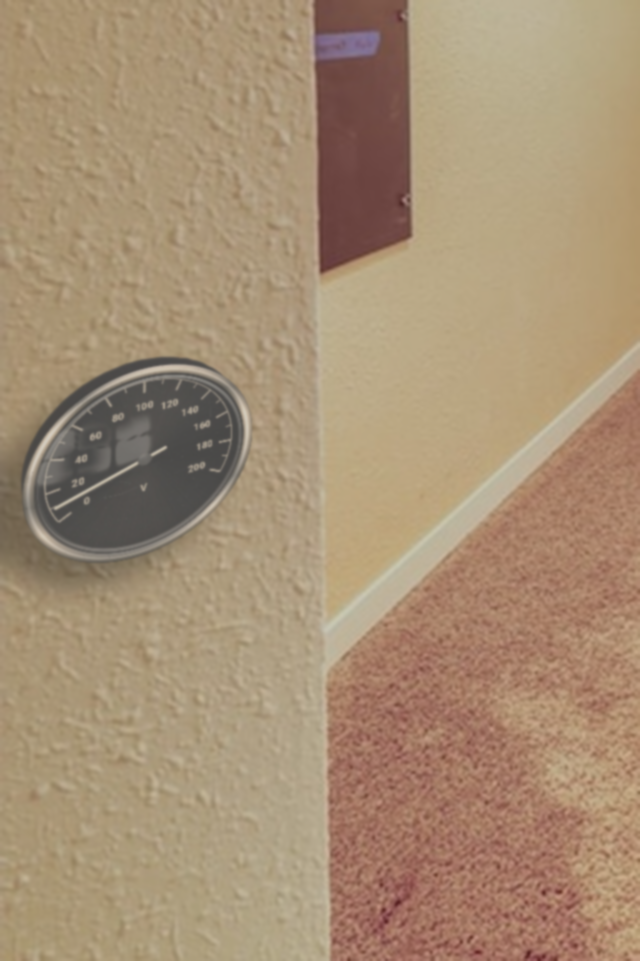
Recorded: 10 V
